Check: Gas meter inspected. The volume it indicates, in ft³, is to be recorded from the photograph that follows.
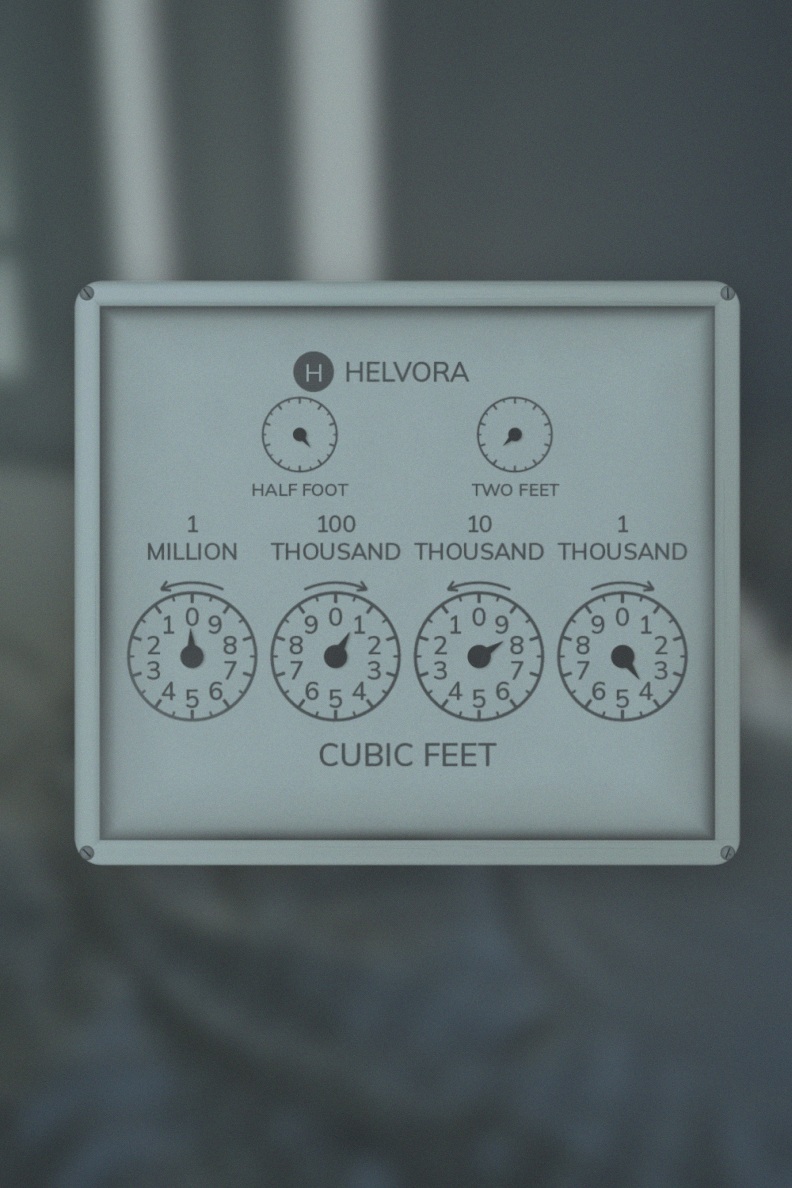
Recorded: 8400 ft³
